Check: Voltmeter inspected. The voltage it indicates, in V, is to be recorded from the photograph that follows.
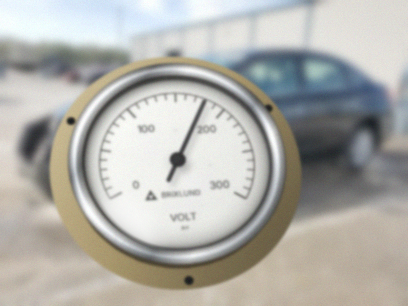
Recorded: 180 V
